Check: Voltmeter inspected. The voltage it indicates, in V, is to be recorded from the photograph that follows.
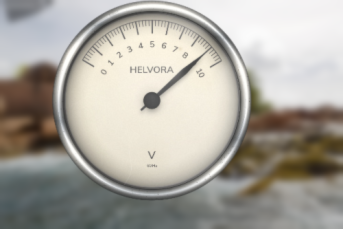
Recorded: 9 V
